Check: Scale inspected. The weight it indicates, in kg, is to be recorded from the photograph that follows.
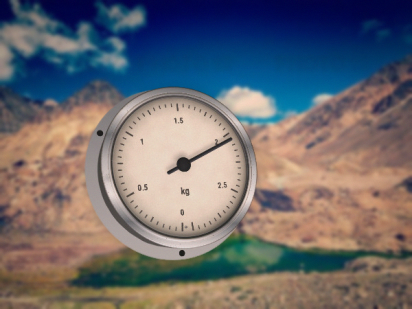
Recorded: 2.05 kg
